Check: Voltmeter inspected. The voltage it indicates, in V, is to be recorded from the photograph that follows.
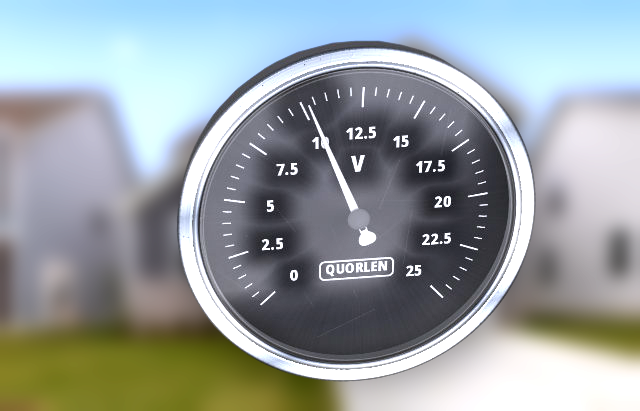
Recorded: 10.25 V
